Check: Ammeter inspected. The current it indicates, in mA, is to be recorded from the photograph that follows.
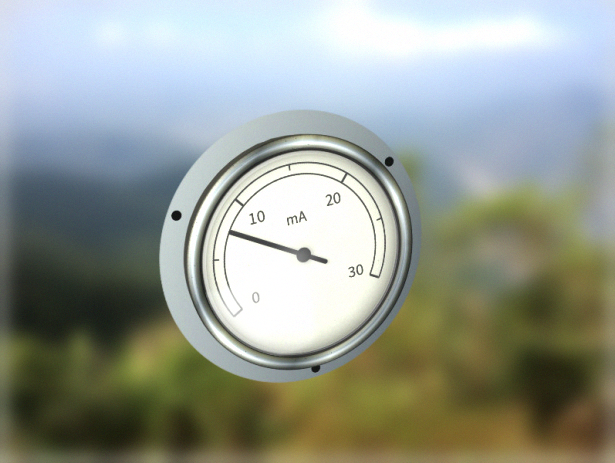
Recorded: 7.5 mA
